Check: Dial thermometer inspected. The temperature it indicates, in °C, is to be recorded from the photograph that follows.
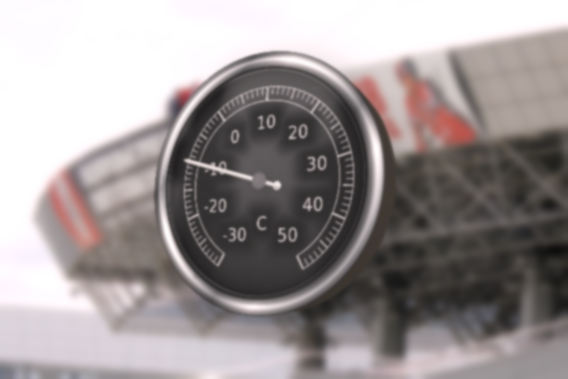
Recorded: -10 °C
